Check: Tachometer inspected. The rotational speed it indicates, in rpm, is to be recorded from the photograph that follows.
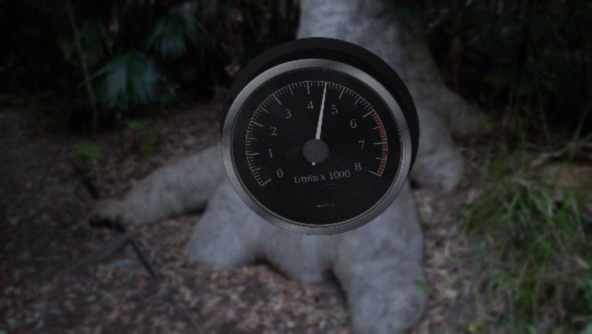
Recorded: 4500 rpm
